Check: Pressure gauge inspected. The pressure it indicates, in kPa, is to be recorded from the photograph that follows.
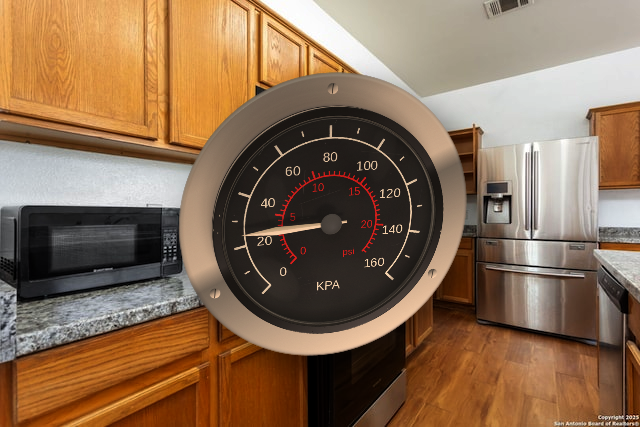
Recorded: 25 kPa
